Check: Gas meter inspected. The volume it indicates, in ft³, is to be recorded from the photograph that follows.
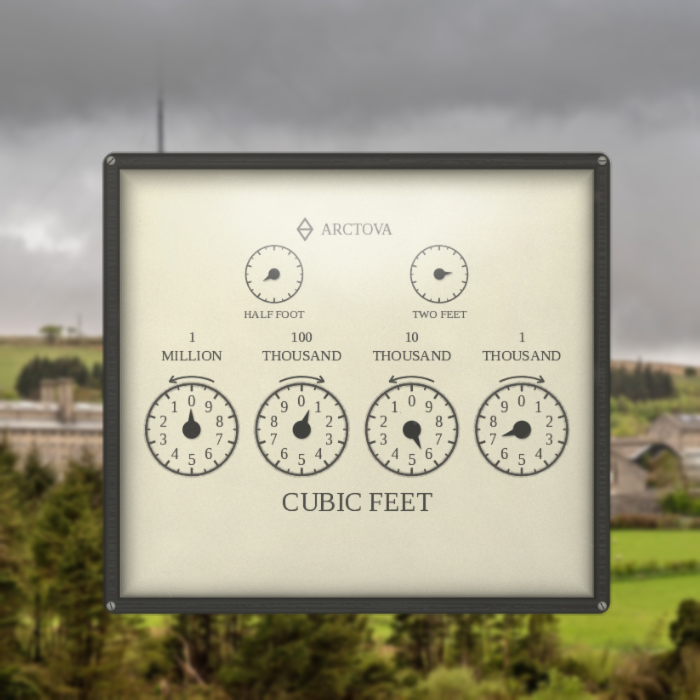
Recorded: 5700 ft³
